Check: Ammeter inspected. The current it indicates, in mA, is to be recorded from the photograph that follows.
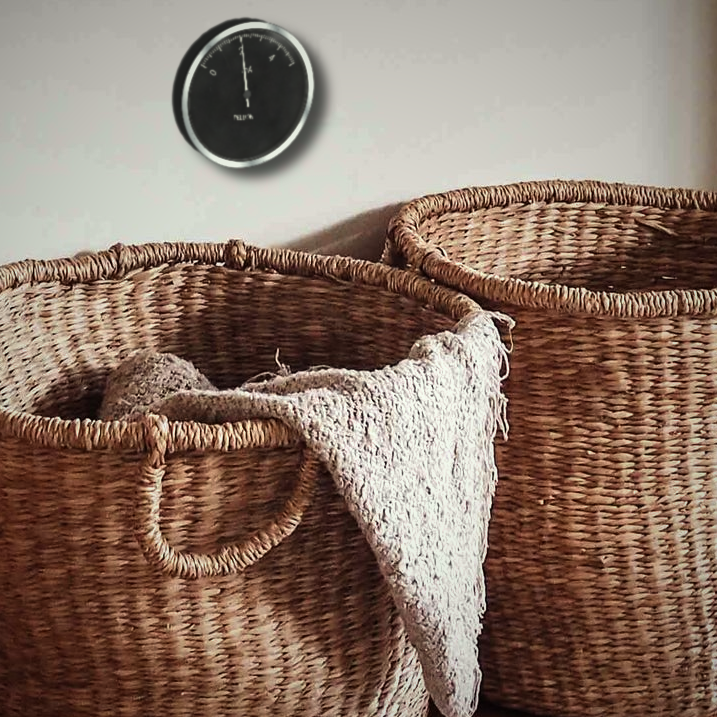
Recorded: 2 mA
